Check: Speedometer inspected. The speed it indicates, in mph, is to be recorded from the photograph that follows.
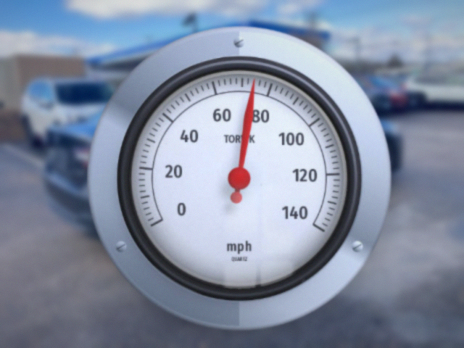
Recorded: 74 mph
